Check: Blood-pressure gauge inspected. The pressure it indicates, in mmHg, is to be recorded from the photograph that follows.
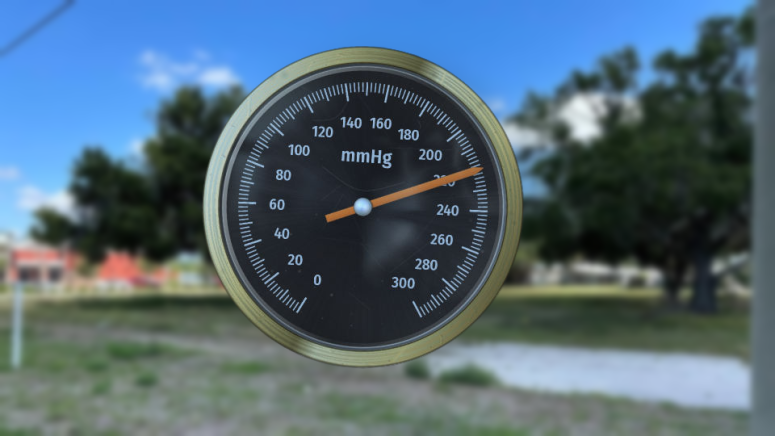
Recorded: 220 mmHg
